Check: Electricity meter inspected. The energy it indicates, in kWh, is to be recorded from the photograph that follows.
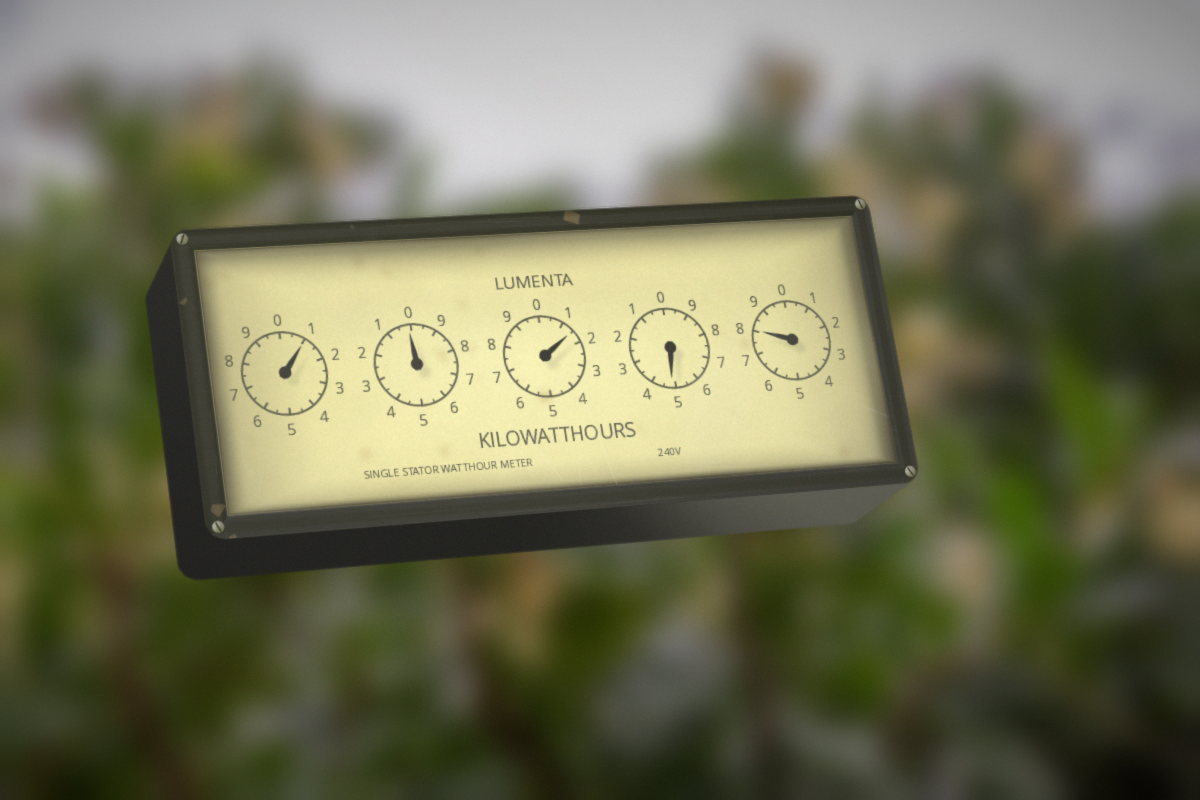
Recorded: 10148 kWh
